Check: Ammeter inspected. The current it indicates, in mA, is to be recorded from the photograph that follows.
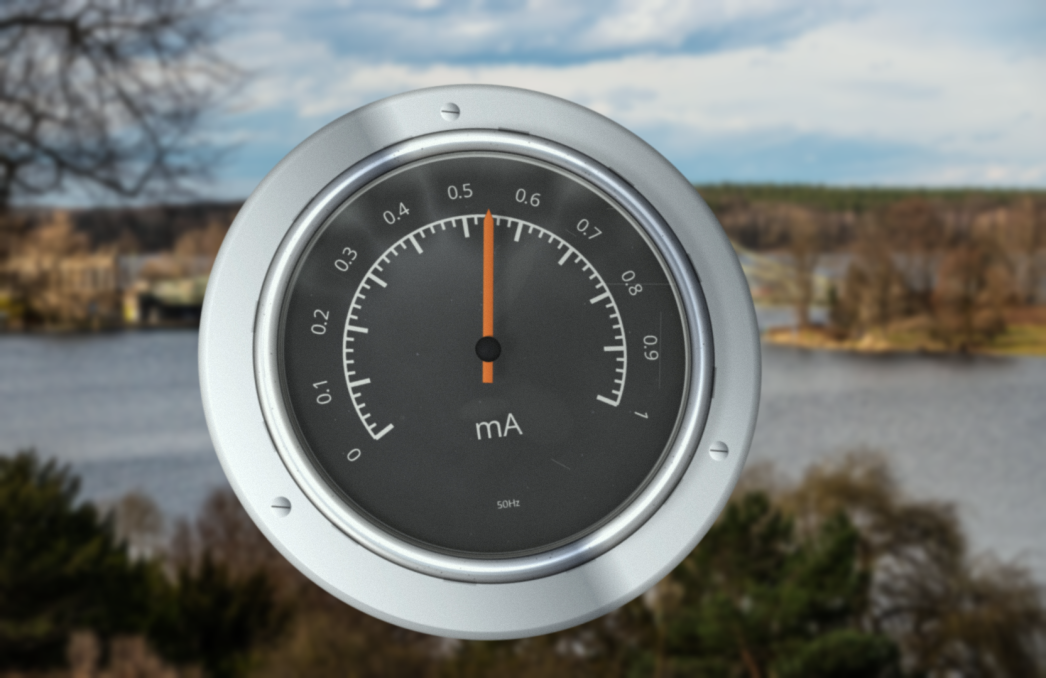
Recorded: 0.54 mA
